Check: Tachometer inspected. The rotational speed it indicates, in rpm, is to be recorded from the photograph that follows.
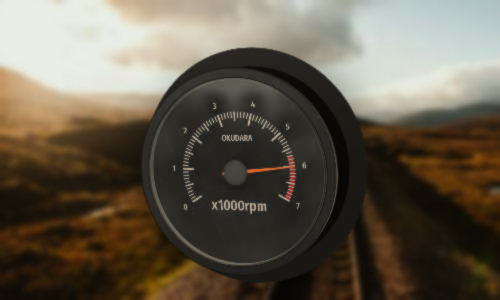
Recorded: 6000 rpm
